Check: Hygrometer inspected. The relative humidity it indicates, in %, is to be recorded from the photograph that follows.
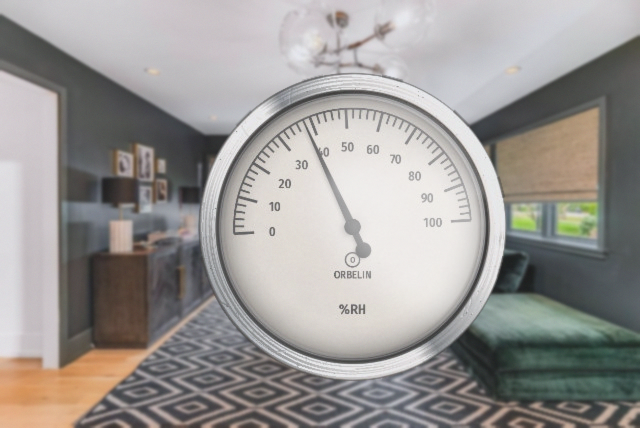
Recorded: 38 %
